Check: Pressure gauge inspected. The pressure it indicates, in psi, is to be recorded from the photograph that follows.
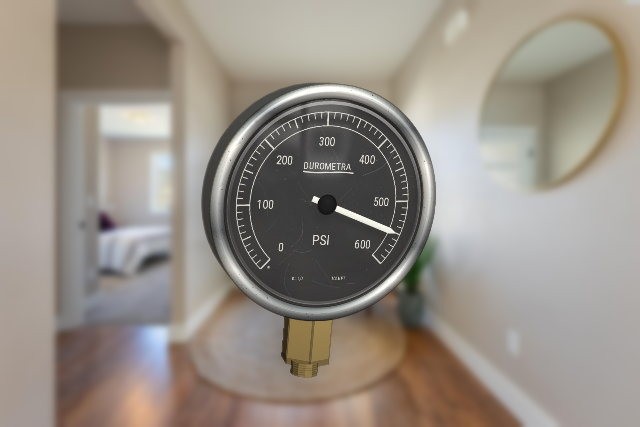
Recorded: 550 psi
